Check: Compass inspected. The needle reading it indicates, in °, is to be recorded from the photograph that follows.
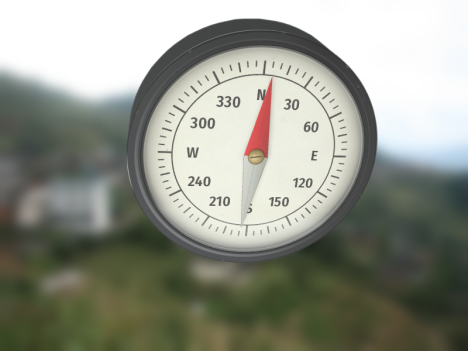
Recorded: 5 °
